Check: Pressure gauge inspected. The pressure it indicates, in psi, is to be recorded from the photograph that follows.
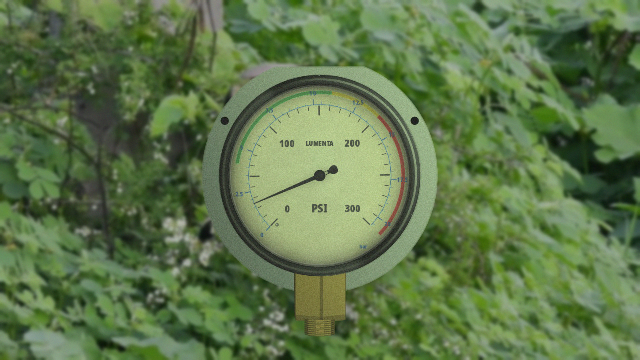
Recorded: 25 psi
